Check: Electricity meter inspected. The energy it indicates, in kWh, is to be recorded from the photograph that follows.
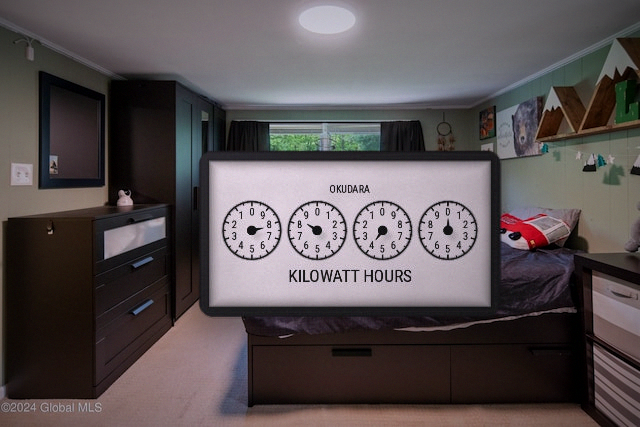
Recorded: 7840 kWh
